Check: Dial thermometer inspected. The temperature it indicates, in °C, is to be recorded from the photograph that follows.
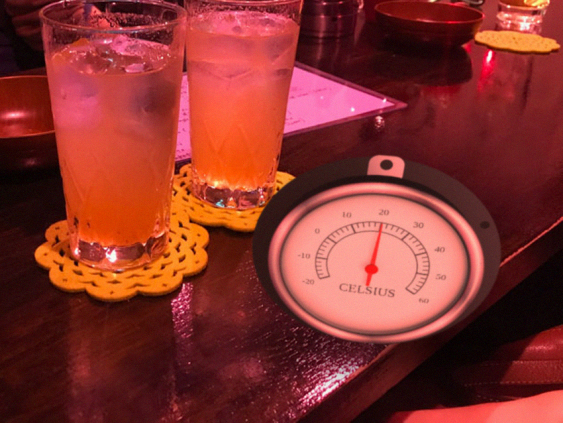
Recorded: 20 °C
